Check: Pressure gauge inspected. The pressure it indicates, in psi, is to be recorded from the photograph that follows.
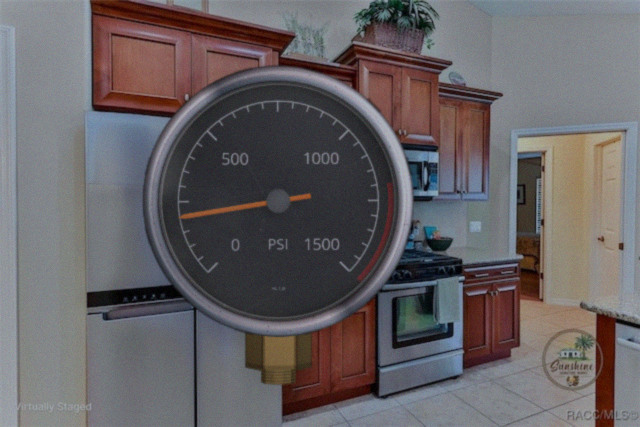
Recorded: 200 psi
